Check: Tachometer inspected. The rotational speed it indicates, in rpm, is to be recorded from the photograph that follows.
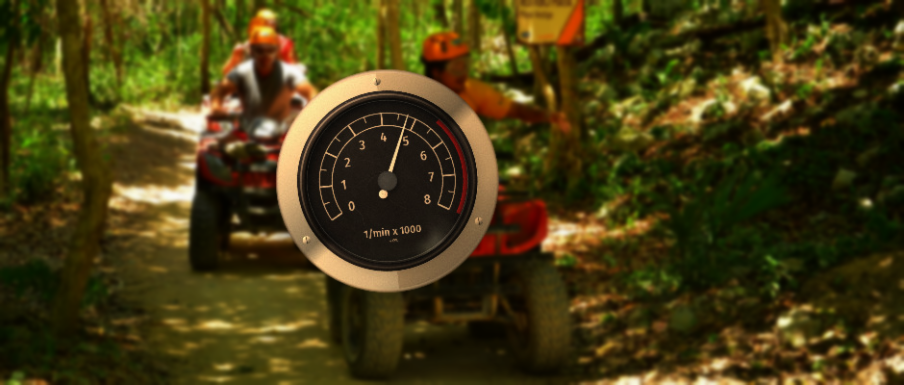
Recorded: 4750 rpm
